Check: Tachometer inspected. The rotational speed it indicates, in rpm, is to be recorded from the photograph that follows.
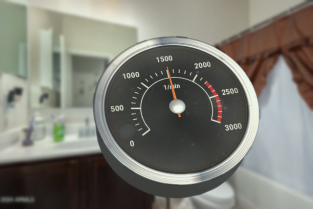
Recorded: 1500 rpm
